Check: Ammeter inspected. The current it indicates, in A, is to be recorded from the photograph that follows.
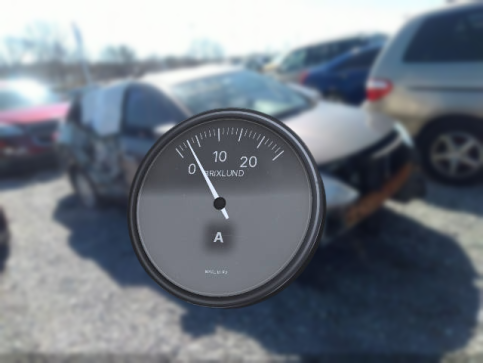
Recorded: 3 A
